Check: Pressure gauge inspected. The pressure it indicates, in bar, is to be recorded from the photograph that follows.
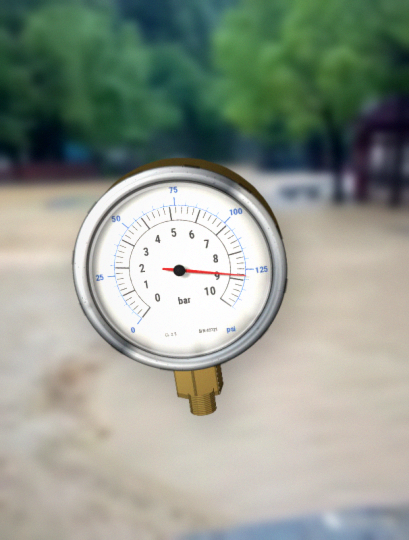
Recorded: 8.8 bar
